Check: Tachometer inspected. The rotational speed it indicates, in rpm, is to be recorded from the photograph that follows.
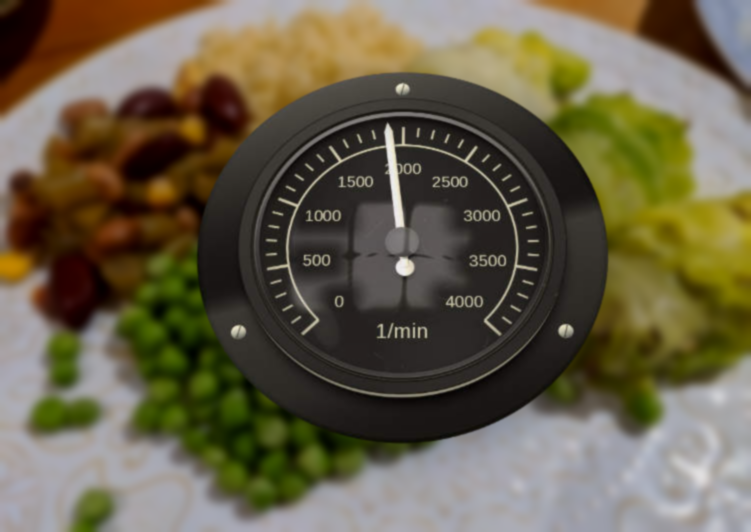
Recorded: 1900 rpm
